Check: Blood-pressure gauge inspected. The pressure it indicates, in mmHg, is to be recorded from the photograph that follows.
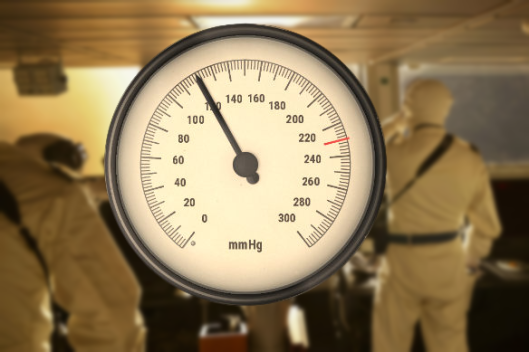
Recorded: 120 mmHg
